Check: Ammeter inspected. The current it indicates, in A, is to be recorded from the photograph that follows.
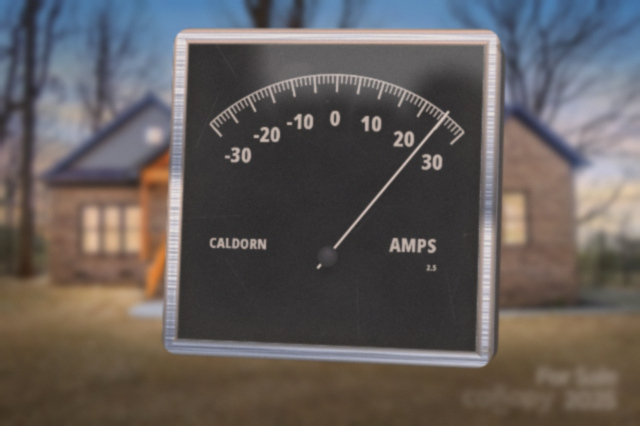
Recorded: 25 A
